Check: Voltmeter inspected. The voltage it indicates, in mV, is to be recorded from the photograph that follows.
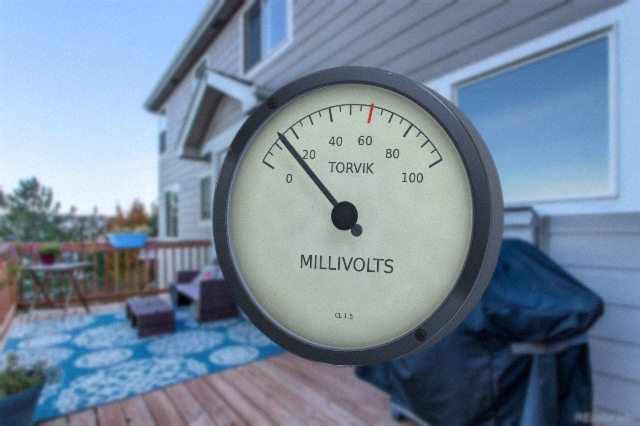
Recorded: 15 mV
